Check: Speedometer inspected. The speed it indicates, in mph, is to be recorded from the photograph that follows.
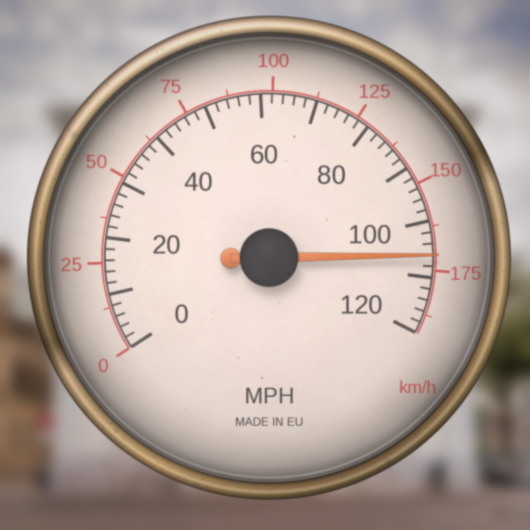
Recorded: 106 mph
